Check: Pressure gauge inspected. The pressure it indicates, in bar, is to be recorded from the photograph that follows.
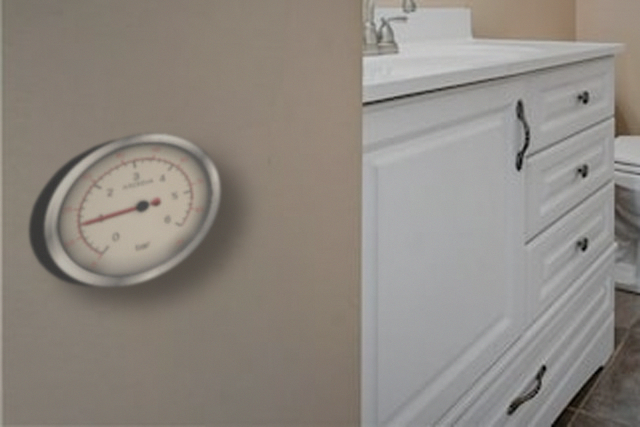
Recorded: 1 bar
